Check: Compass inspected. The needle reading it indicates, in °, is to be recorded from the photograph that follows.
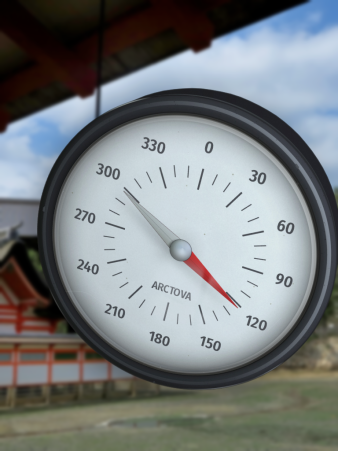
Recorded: 120 °
